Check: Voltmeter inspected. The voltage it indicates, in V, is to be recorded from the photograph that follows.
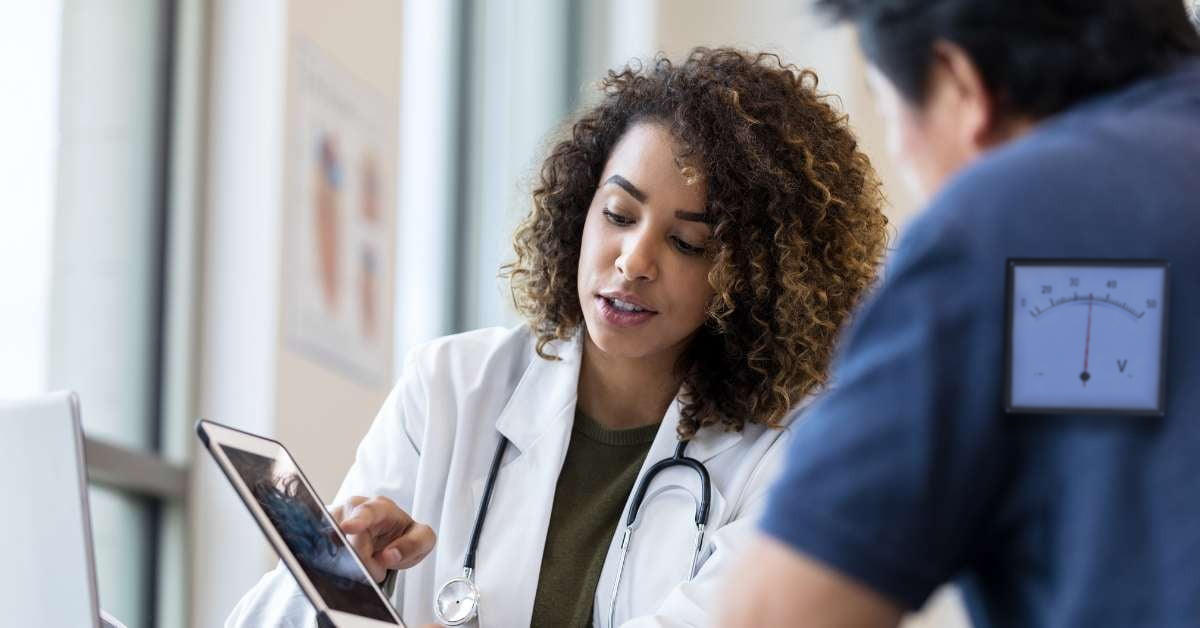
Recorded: 35 V
